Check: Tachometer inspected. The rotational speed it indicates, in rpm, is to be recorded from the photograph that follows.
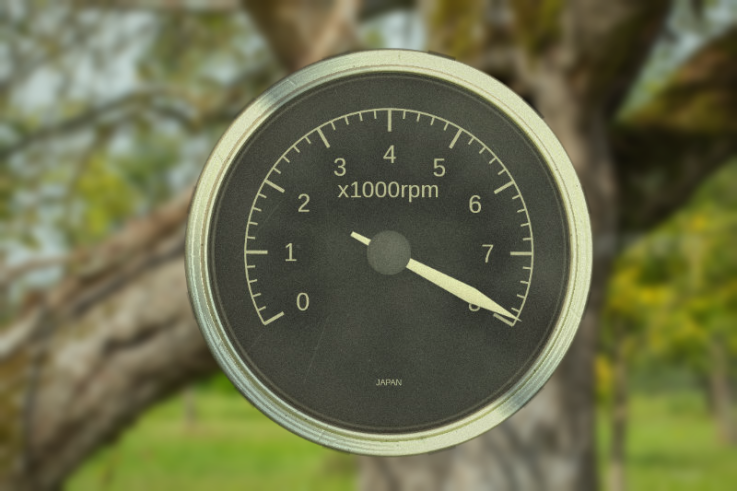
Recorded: 7900 rpm
